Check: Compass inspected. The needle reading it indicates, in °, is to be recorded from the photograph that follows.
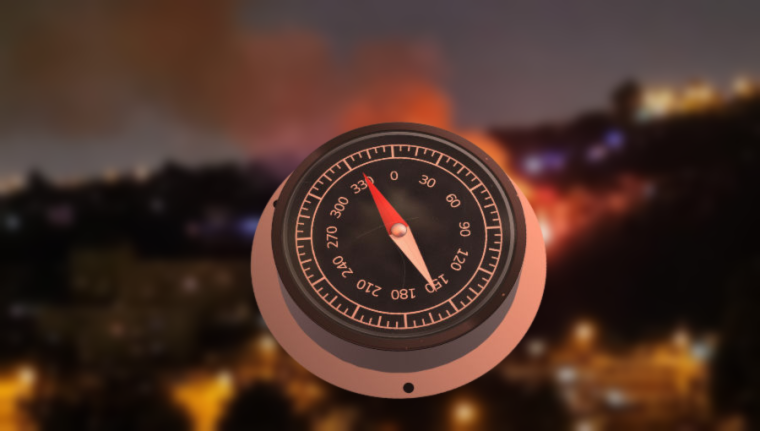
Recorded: 335 °
